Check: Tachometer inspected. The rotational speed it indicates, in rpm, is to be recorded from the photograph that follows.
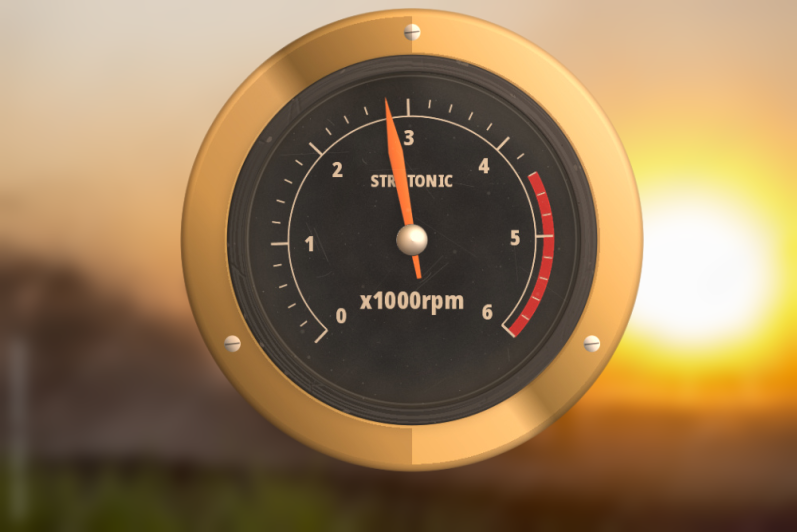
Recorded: 2800 rpm
